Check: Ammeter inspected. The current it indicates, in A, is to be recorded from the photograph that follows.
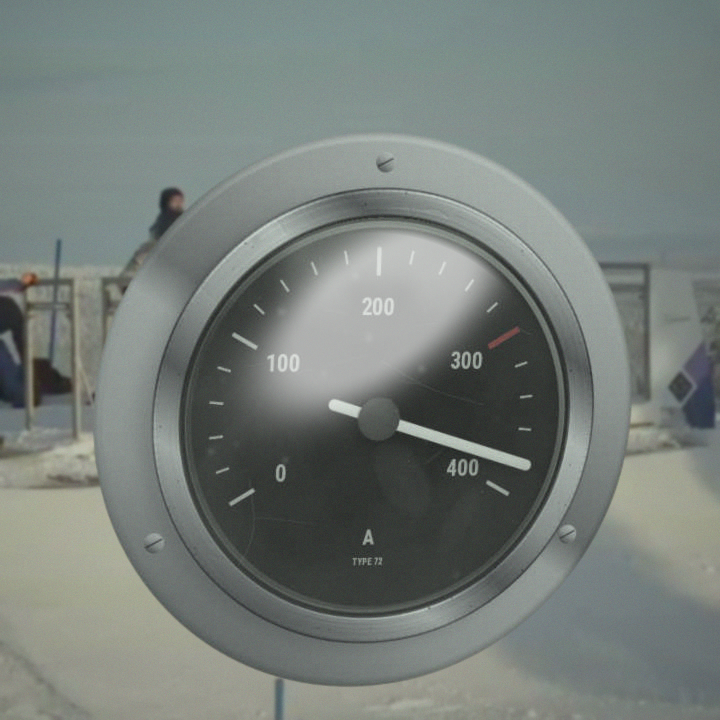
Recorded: 380 A
